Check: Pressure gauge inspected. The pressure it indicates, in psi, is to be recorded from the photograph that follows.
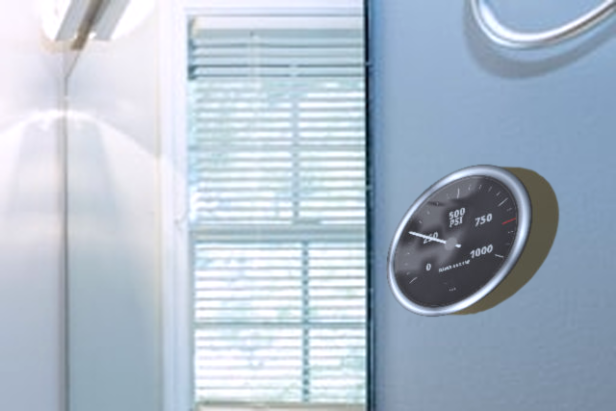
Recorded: 250 psi
